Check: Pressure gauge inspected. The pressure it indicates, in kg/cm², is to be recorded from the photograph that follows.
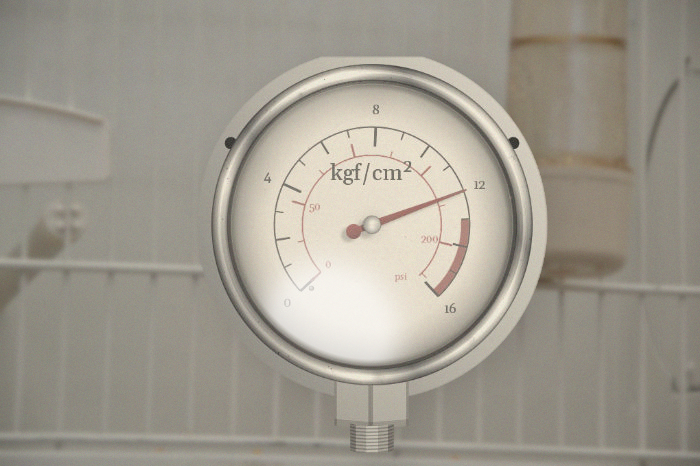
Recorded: 12 kg/cm²
